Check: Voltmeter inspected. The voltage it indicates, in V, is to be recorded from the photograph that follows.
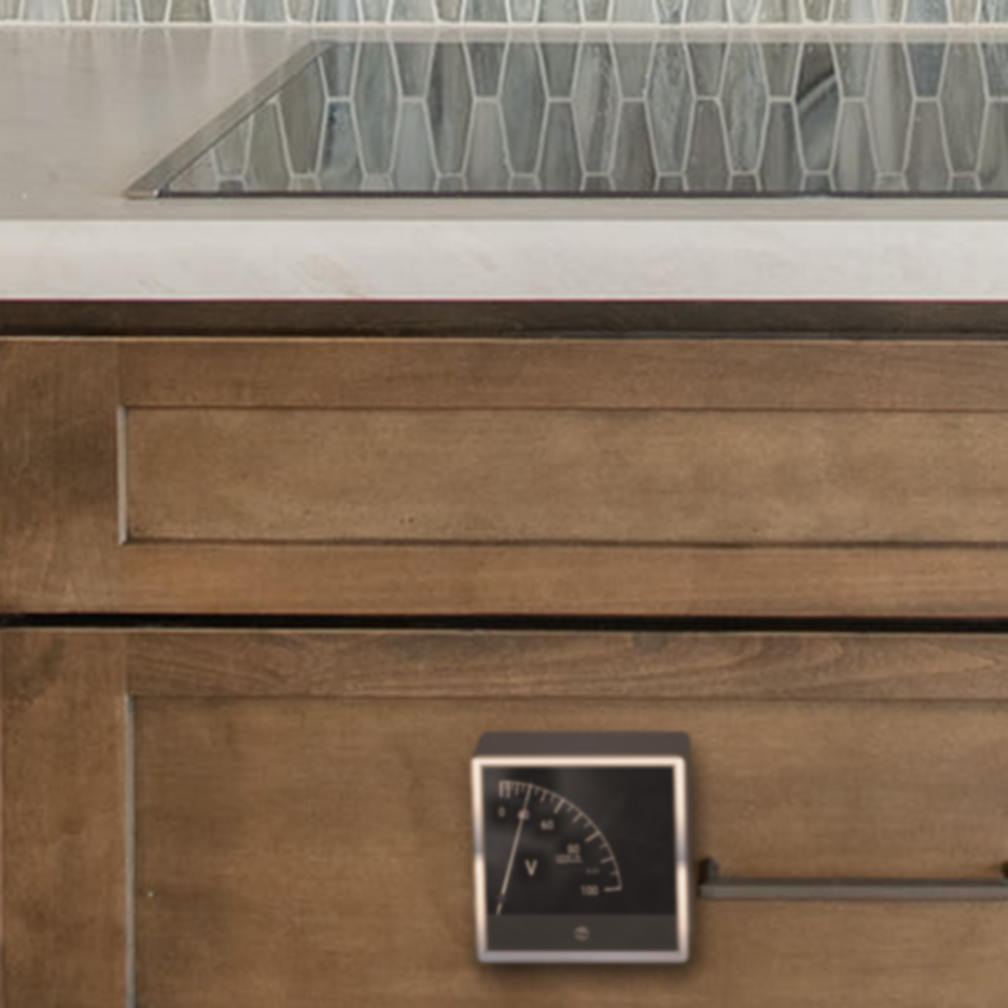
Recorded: 40 V
